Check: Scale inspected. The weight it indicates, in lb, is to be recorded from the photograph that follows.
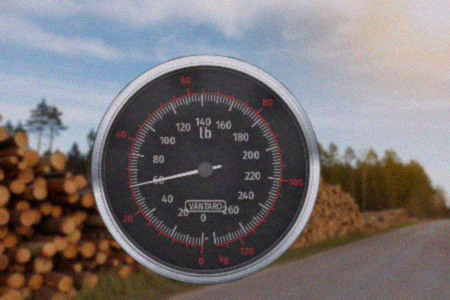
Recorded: 60 lb
